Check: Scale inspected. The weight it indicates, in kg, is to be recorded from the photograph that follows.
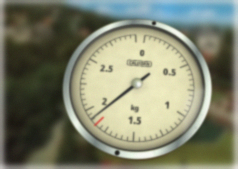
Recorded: 1.9 kg
